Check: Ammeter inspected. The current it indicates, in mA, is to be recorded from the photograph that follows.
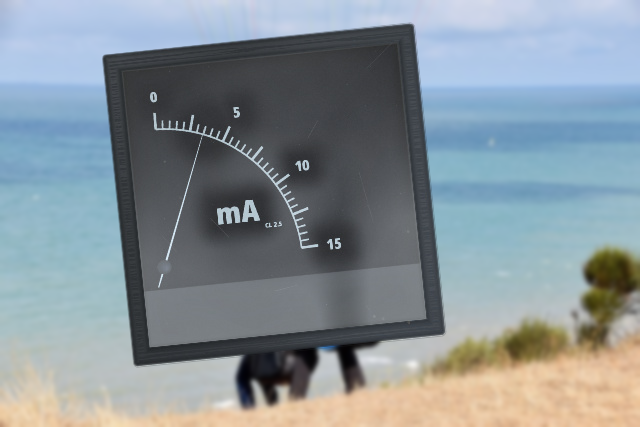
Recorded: 3.5 mA
